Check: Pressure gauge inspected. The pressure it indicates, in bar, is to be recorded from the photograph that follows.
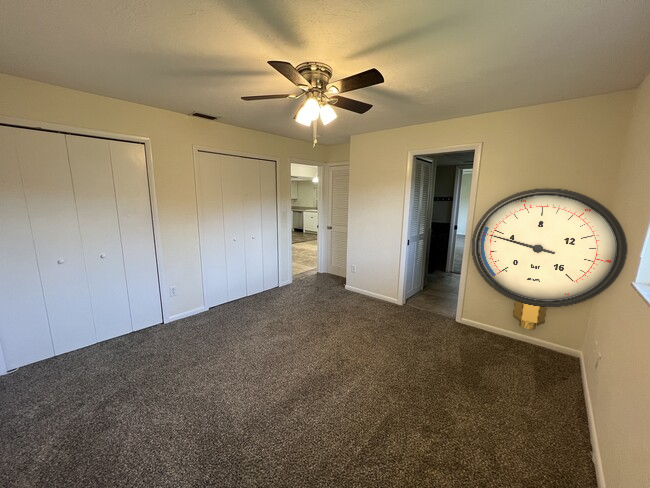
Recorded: 3.5 bar
